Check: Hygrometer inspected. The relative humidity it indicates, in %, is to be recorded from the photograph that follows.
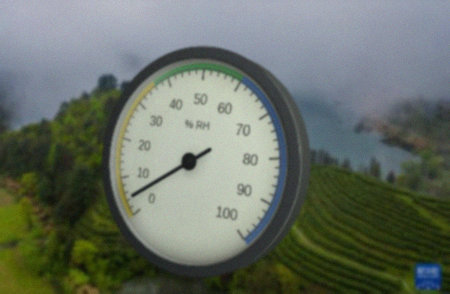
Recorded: 4 %
